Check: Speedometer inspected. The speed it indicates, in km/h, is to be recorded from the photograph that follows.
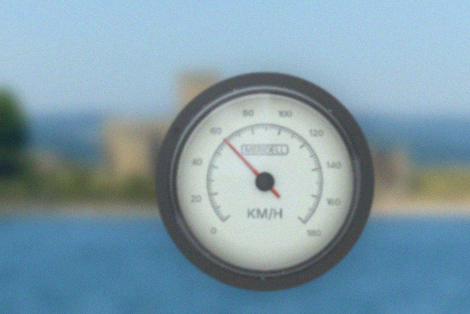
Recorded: 60 km/h
